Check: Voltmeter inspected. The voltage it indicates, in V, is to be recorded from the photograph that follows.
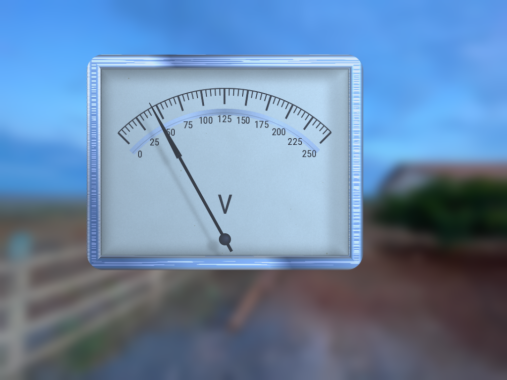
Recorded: 45 V
